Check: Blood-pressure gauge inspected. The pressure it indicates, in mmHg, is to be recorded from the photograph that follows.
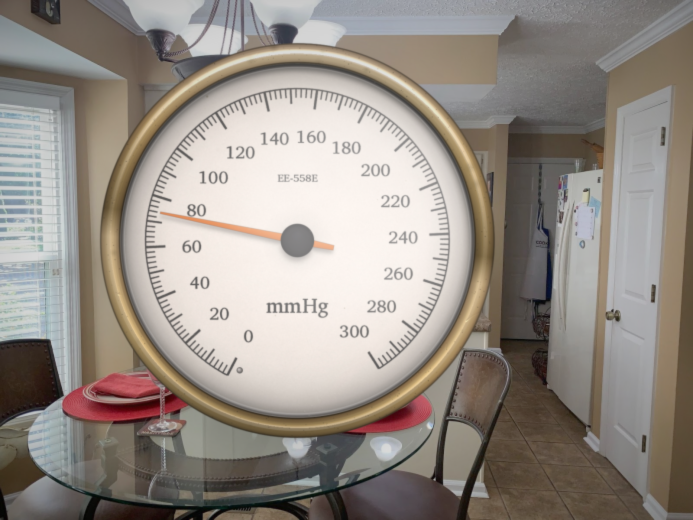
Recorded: 74 mmHg
